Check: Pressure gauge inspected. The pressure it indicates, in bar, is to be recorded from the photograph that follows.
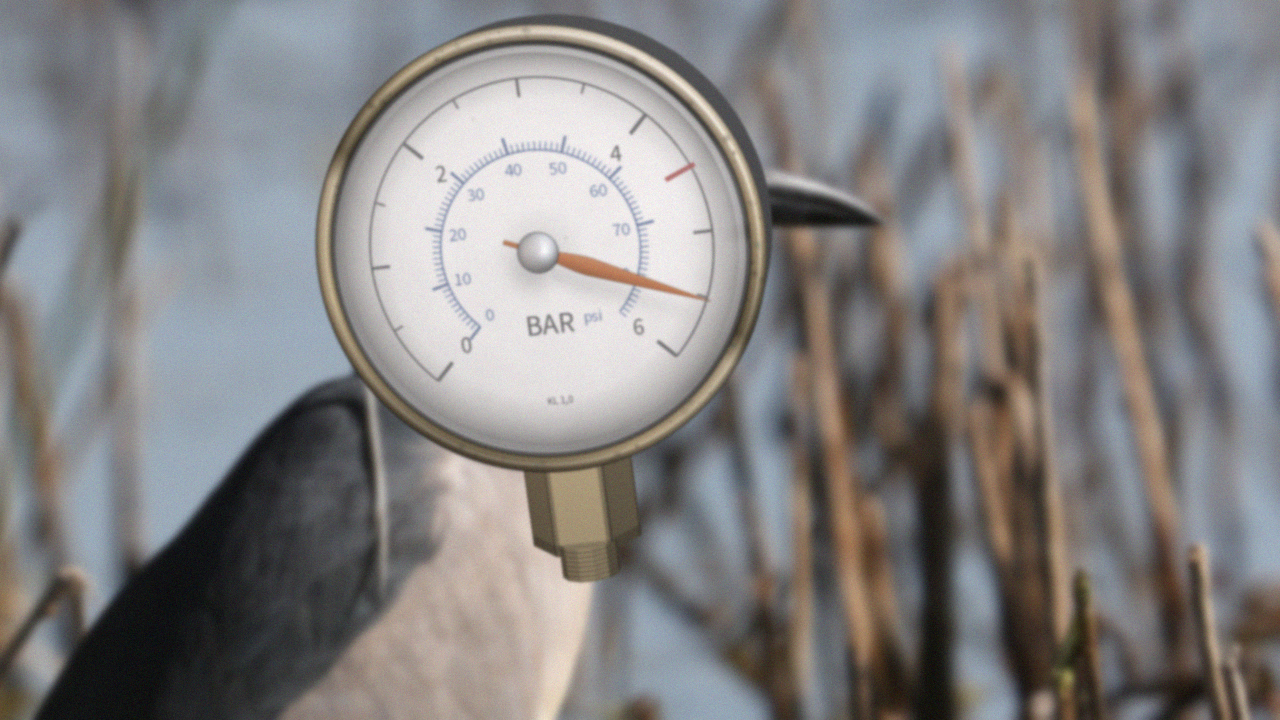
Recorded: 5.5 bar
